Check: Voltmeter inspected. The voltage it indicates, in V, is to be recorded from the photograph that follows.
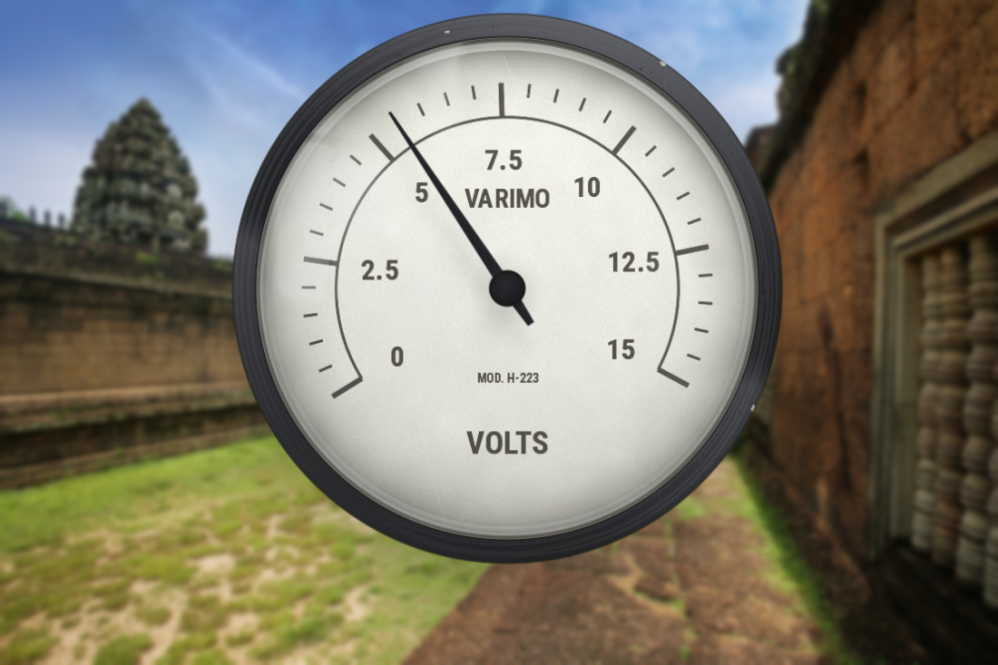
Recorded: 5.5 V
